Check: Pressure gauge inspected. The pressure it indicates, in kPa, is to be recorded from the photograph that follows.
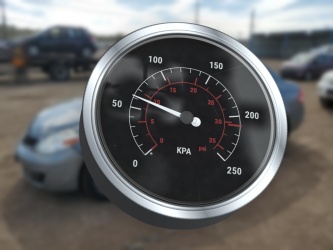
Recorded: 60 kPa
